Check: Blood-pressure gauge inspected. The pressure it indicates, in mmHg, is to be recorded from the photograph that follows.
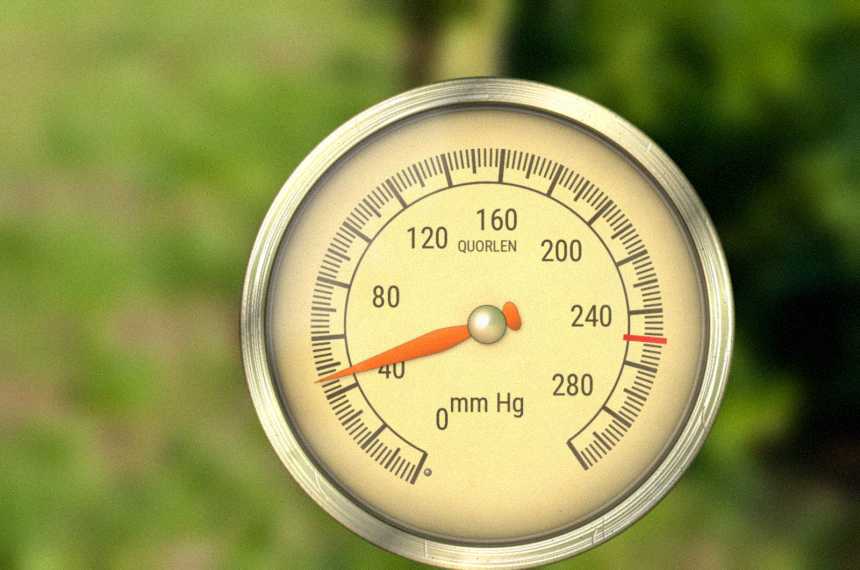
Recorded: 46 mmHg
